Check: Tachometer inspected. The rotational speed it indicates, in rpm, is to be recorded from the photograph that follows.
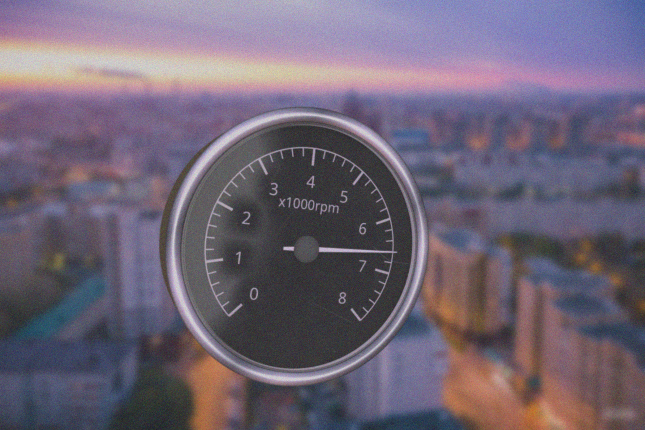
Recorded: 6600 rpm
